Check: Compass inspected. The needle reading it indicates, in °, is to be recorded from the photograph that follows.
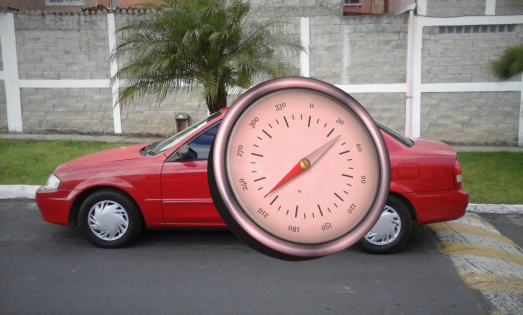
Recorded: 220 °
